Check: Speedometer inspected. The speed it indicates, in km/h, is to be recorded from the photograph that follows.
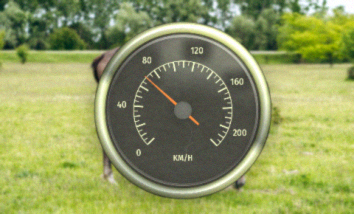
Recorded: 70 km/h
